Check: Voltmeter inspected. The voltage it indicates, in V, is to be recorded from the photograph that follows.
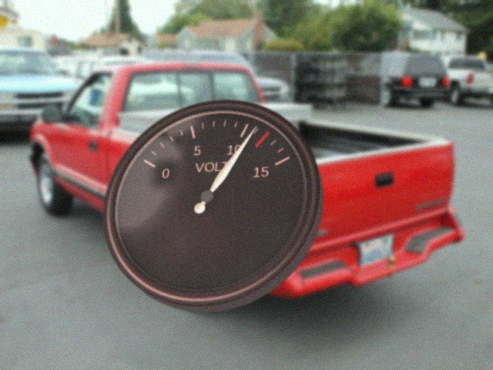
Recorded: 11 V
